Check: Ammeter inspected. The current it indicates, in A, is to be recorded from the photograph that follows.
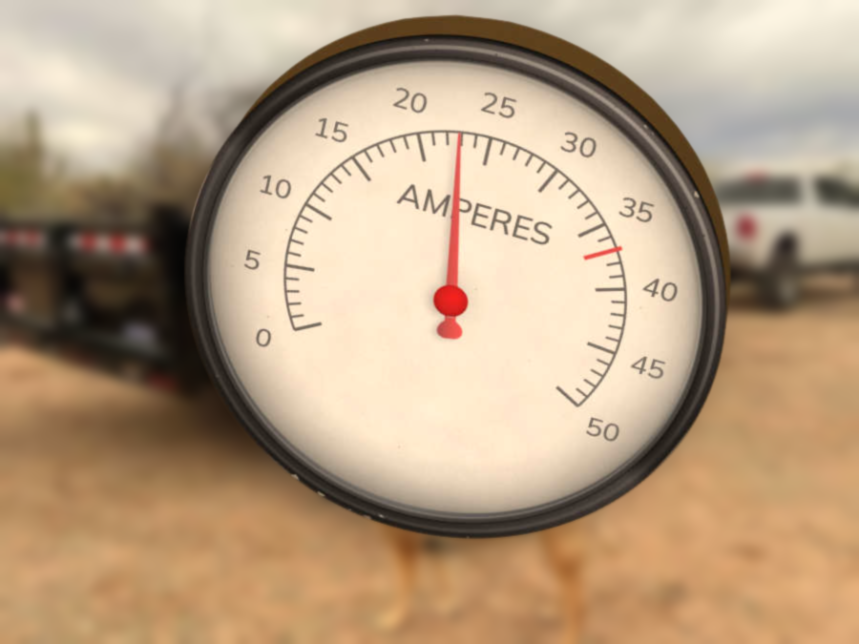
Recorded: 23 A
